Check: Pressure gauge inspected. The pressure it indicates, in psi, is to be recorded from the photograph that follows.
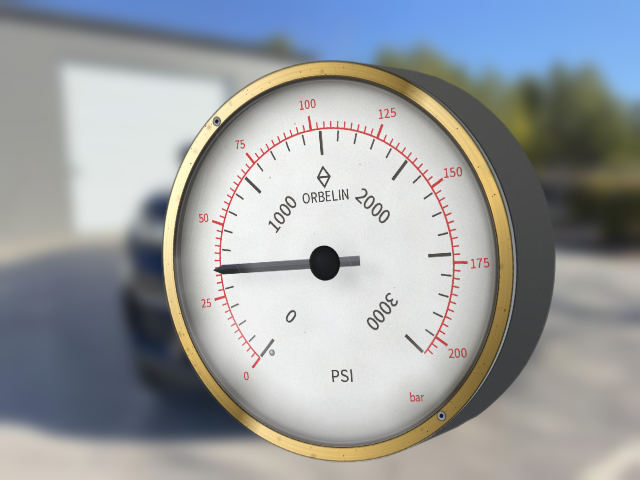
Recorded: 500 psi
